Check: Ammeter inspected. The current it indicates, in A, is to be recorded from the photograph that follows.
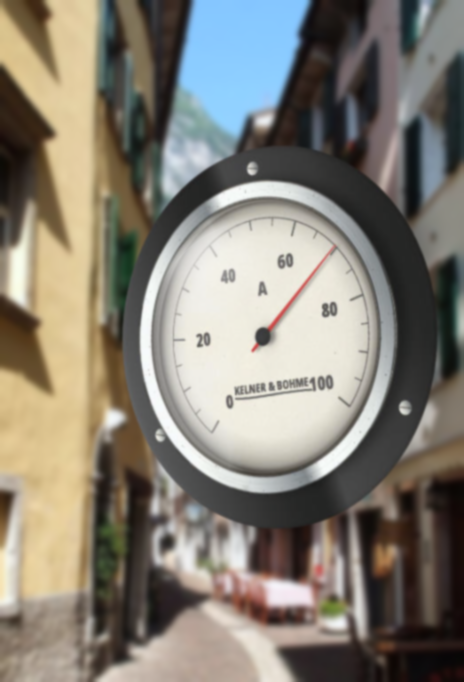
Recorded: 70 A
